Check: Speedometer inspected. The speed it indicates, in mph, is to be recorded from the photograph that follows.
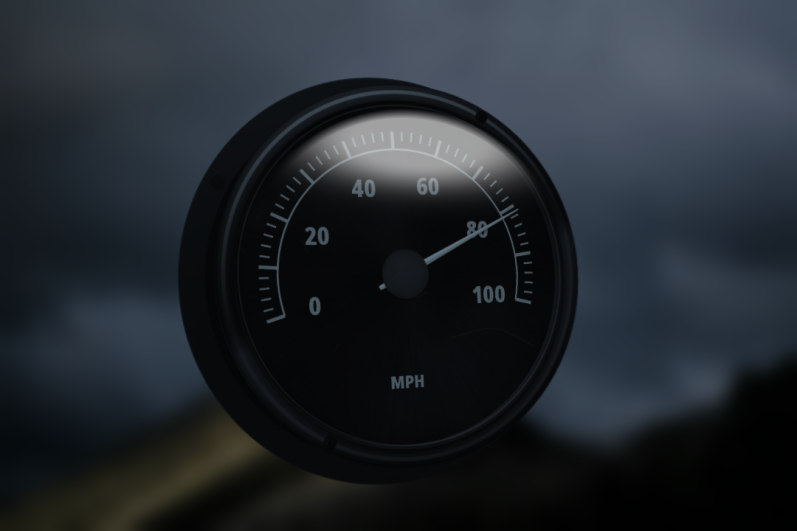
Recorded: 81 mph
